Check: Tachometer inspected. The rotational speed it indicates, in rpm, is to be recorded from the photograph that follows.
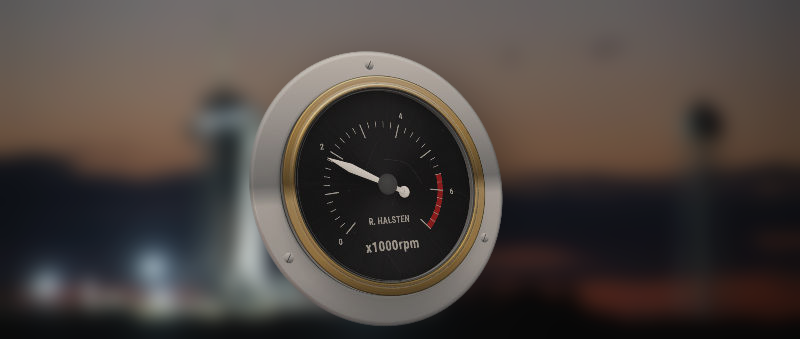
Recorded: 1800 rpm
